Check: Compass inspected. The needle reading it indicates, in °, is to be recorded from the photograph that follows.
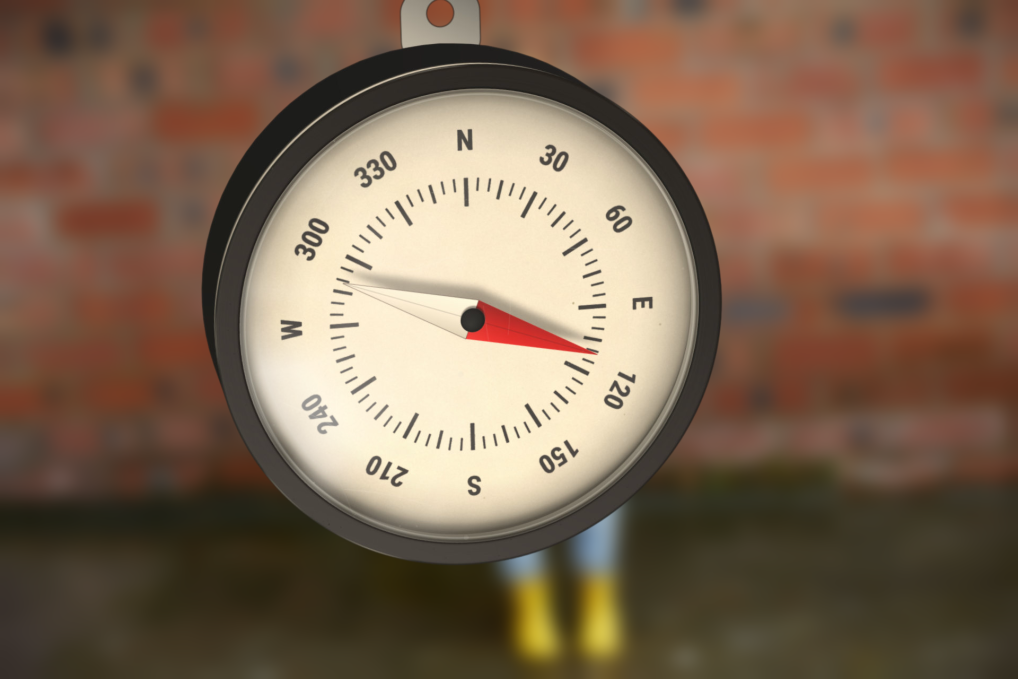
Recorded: 110 °
